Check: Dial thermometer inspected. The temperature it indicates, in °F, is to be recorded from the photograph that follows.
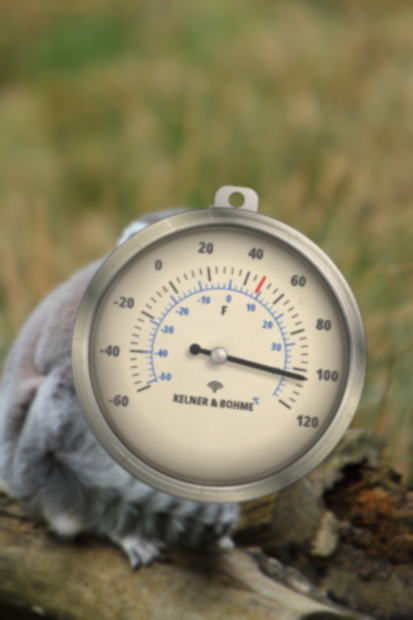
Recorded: 104 °F
